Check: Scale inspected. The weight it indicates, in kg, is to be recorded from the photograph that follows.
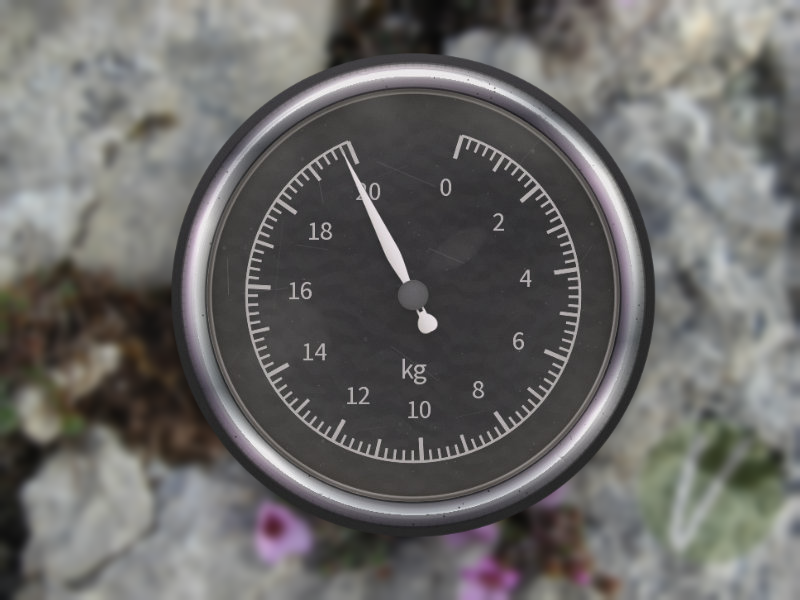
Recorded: 19.8 kg
